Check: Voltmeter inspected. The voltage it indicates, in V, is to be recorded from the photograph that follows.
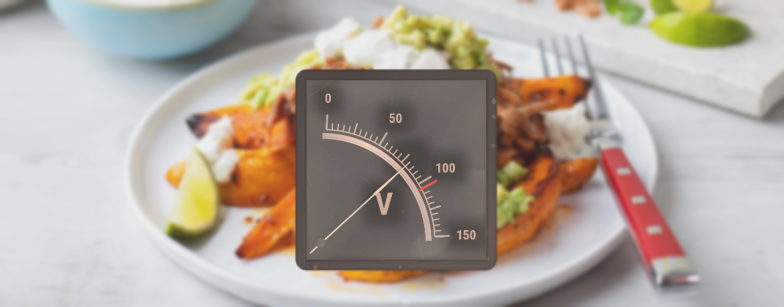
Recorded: 80 V
